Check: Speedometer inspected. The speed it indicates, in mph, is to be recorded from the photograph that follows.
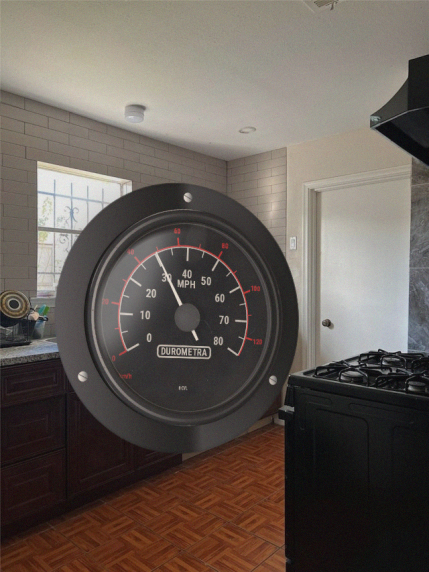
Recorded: 30 mph
